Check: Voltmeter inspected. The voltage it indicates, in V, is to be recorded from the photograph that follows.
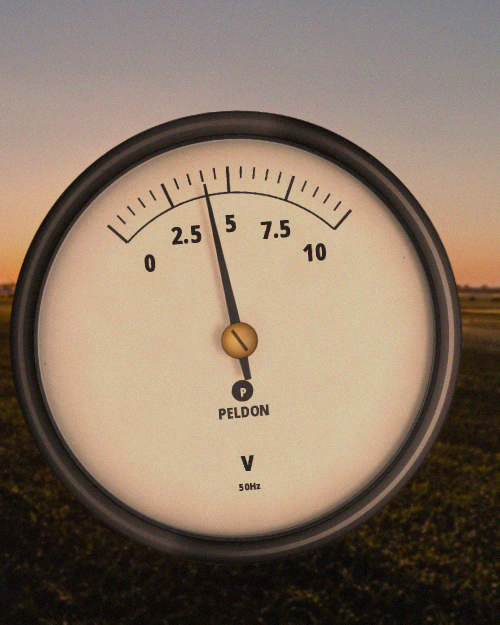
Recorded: 4 V
